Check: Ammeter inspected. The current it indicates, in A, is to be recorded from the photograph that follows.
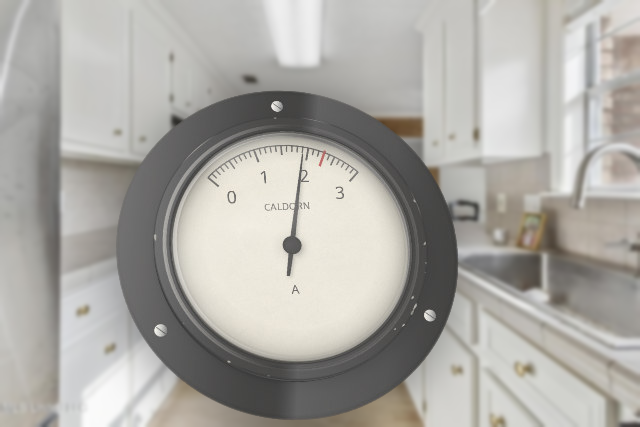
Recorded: 1.9 A
